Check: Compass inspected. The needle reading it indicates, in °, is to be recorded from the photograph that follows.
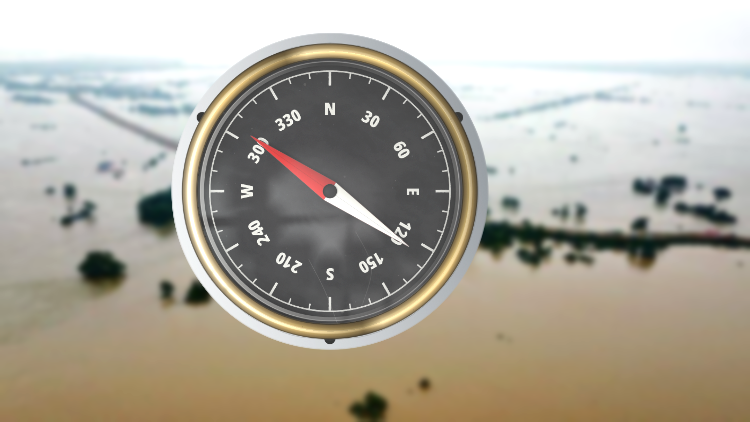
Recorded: 305 °
